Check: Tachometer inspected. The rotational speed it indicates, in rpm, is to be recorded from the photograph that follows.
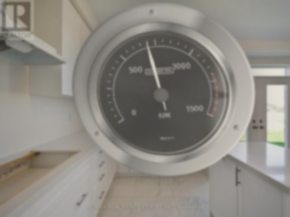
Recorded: 700 rpm
